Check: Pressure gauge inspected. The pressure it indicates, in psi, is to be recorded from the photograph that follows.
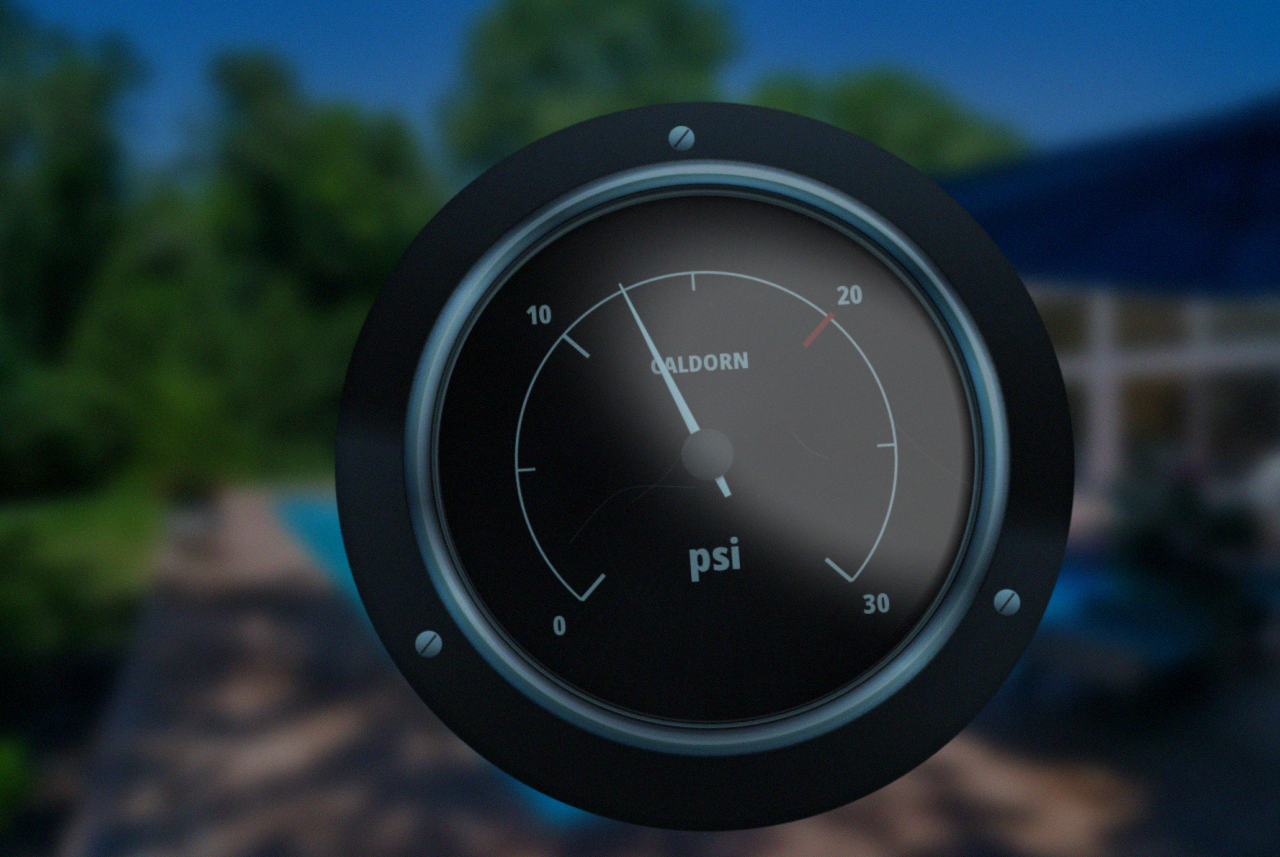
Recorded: 12.5 psi
